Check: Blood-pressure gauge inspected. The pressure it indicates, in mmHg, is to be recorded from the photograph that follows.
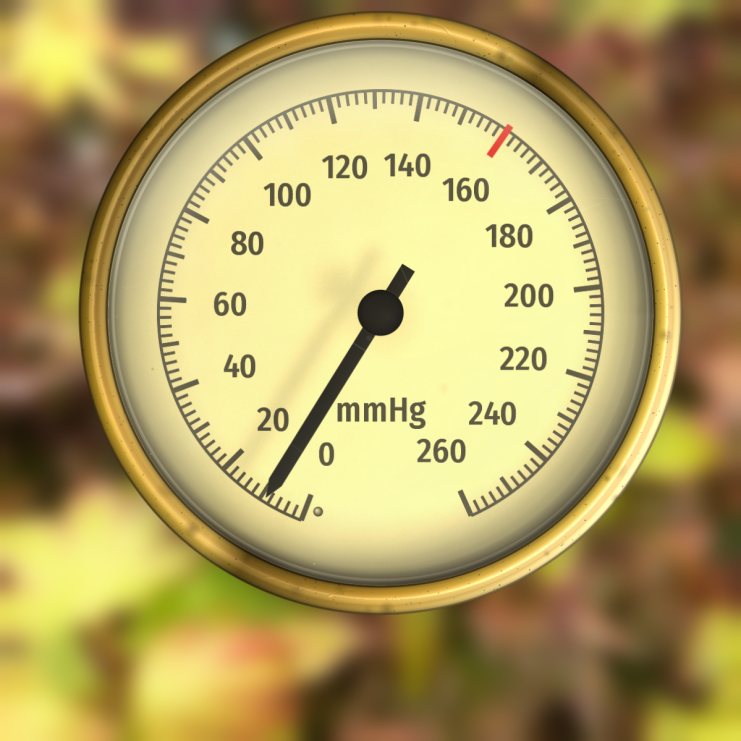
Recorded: 9 mmHg
